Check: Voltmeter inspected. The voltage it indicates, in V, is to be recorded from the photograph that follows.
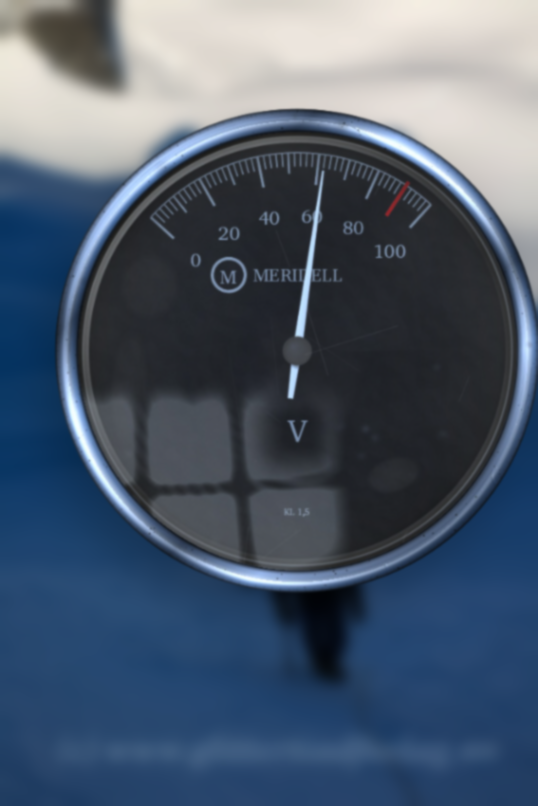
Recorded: 62 V
